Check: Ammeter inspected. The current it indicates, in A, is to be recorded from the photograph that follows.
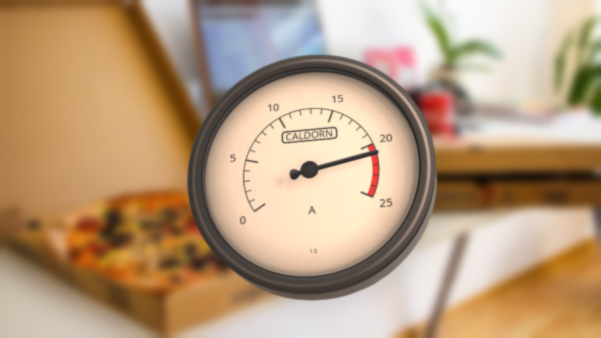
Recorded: 21 A
